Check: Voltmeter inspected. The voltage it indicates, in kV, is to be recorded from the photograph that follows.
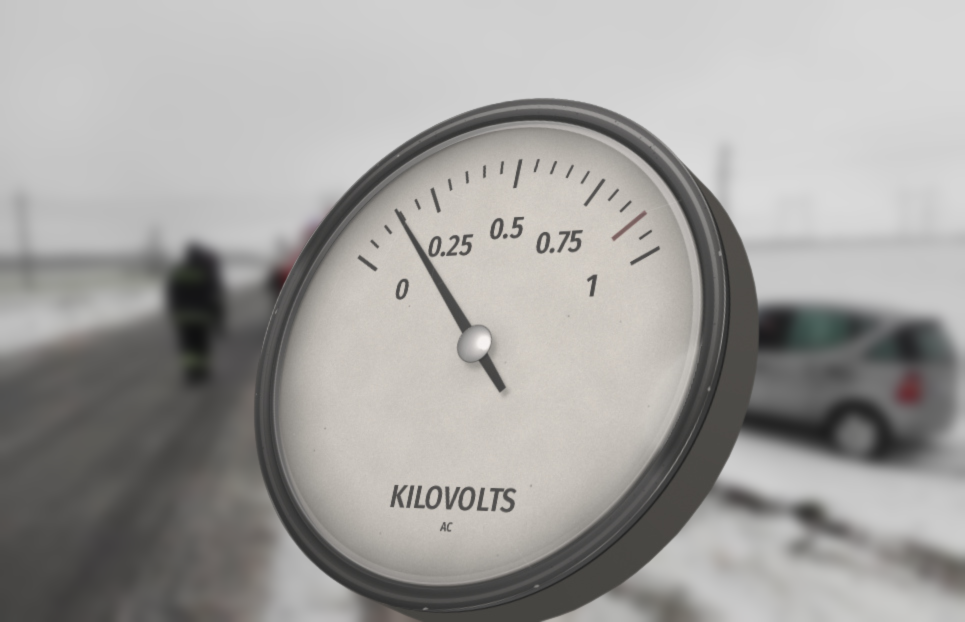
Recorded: 0.15 kV
